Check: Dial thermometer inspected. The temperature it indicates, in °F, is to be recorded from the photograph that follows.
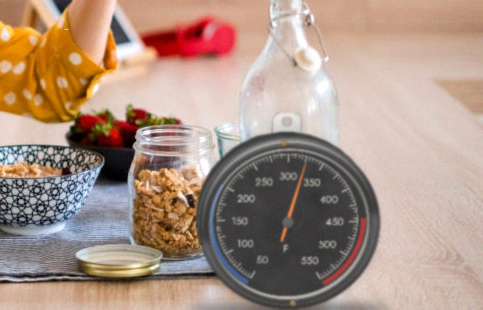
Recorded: 325 °F
